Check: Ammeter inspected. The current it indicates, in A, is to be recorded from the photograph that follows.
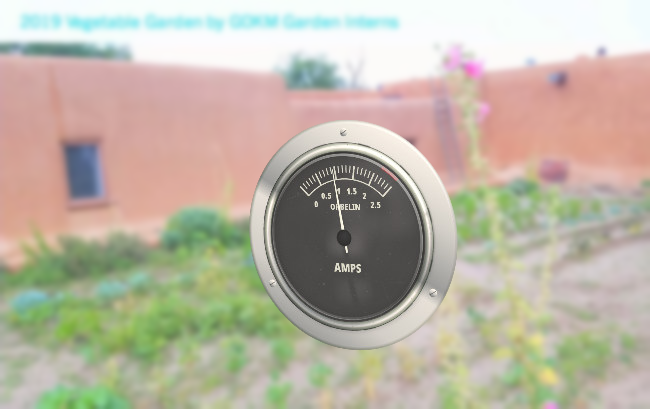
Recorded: 1 A
